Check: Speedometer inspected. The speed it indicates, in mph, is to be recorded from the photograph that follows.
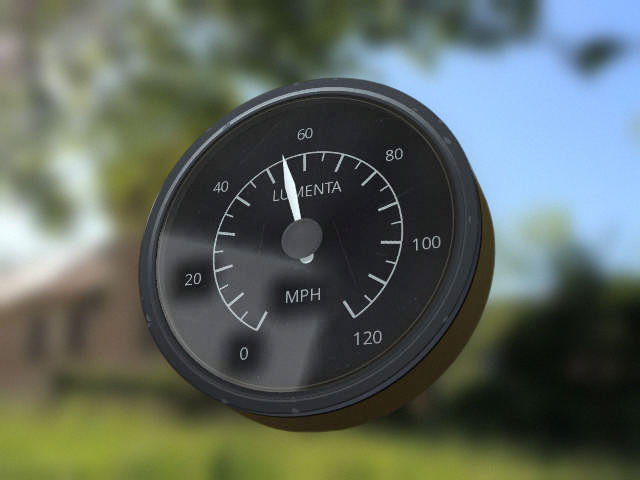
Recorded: 55 mph
